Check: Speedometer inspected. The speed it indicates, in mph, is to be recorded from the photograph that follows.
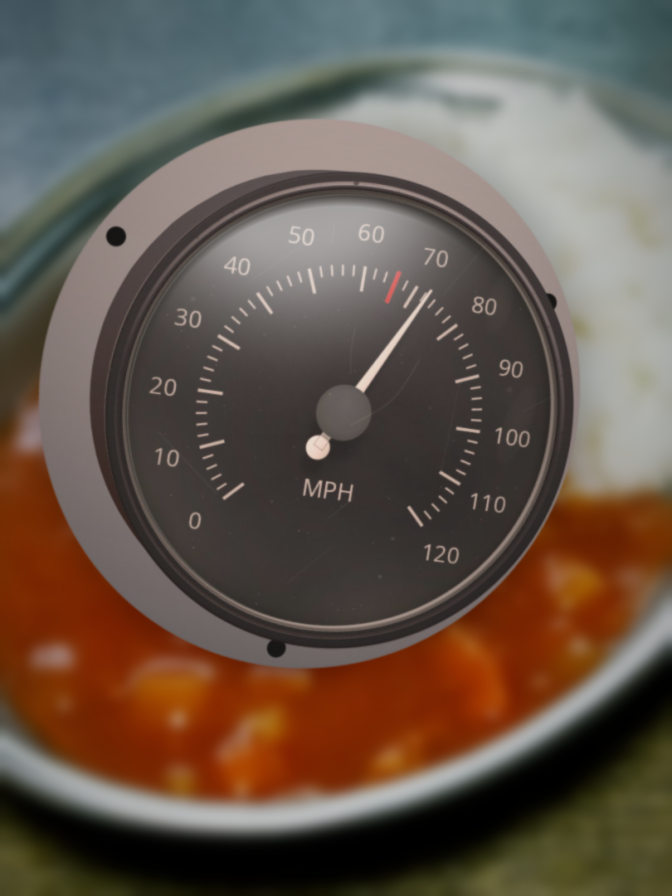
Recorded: 72 mph
